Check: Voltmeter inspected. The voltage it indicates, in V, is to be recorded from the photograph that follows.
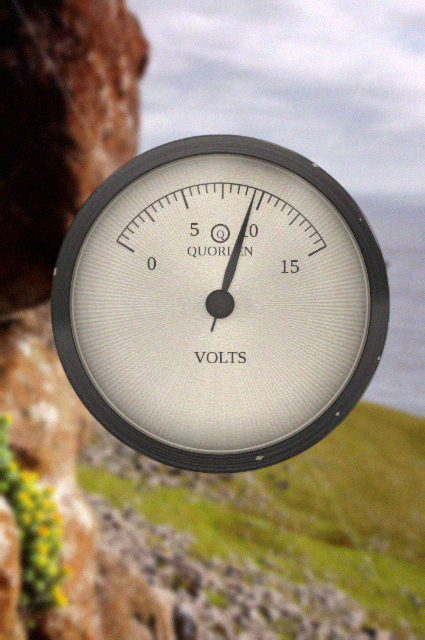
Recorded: 9.5 V
